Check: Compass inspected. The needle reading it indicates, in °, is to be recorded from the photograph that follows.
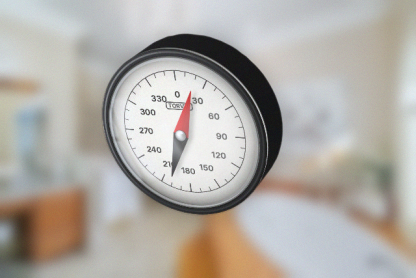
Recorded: 20 °
